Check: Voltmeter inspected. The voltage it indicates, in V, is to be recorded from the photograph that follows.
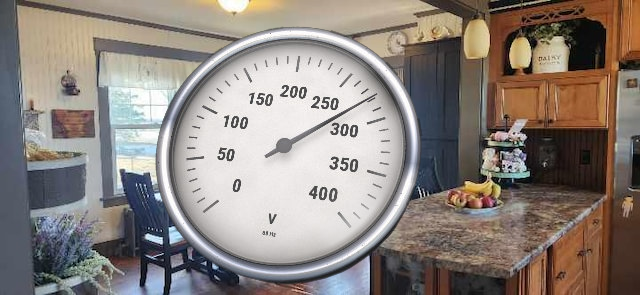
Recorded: 280 V
